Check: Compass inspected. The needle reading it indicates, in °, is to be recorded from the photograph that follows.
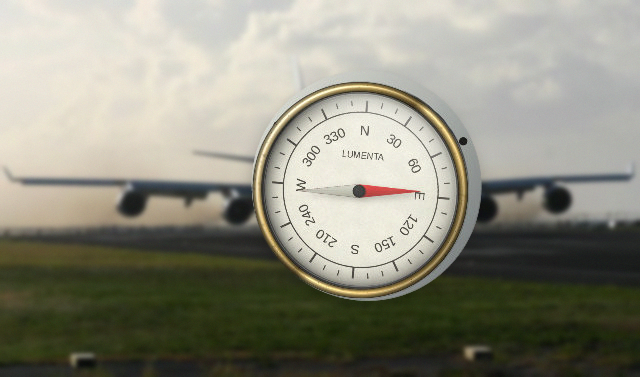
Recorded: 85 °
